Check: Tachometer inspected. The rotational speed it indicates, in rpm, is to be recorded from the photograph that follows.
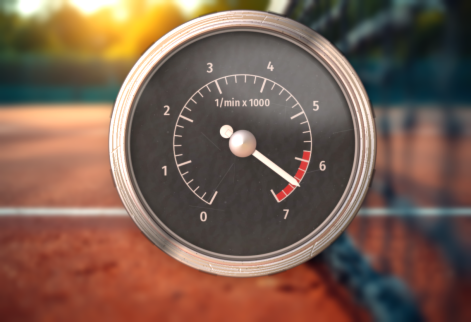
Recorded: 6500 rpm
